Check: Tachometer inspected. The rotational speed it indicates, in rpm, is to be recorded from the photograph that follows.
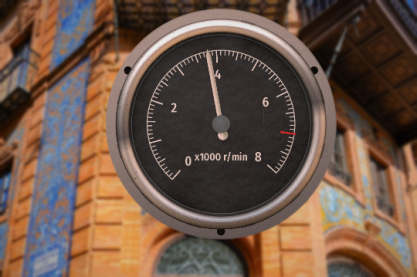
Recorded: 3800 rpm
